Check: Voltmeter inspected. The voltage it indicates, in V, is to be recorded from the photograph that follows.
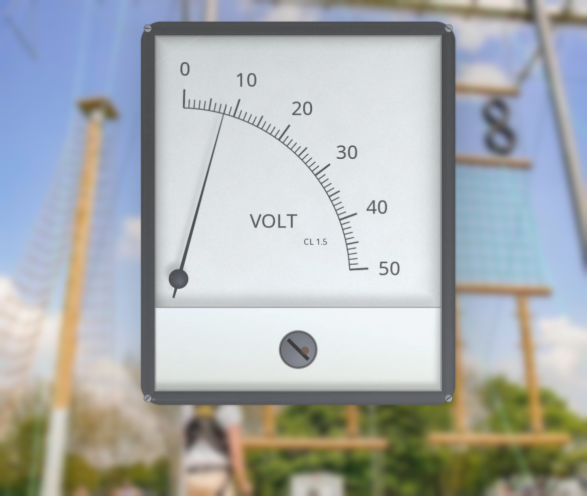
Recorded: 8 V
